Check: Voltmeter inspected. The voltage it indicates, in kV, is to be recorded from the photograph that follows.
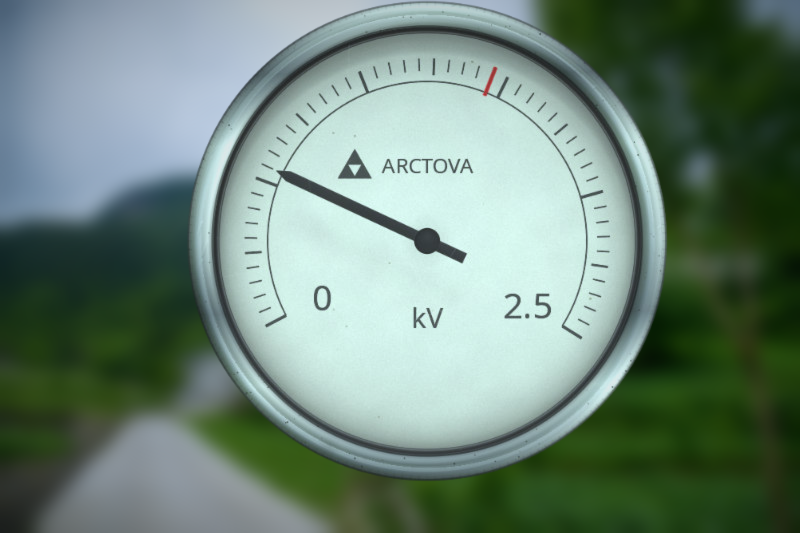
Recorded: 0.55 kV
